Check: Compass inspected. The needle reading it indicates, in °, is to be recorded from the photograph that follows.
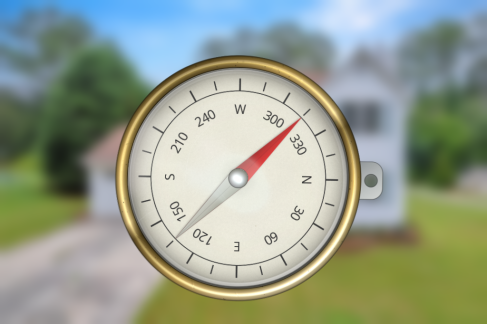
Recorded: 315 °
